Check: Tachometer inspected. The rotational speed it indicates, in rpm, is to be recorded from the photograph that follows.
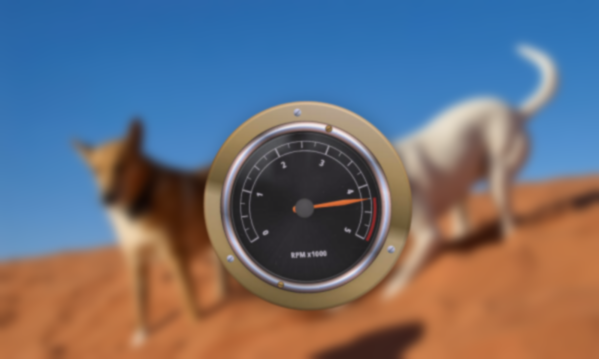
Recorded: 4250 rpm
